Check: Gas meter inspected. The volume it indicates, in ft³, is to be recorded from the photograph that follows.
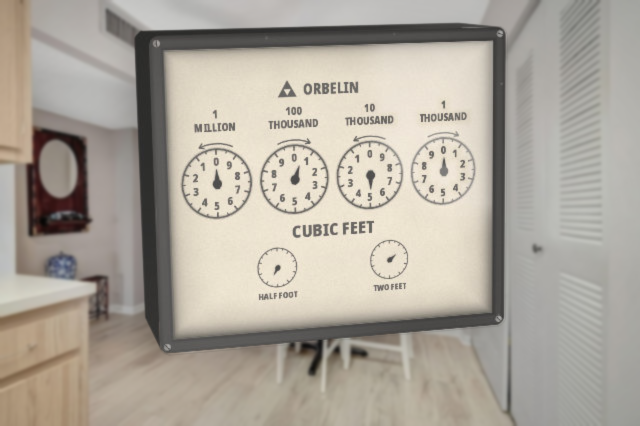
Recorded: 5000 ft³
